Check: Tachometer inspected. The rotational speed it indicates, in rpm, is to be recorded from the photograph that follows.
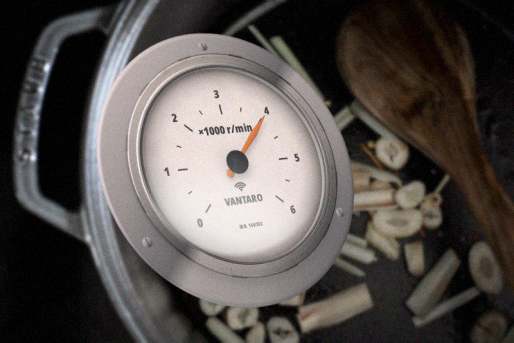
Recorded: 4000 rpm
